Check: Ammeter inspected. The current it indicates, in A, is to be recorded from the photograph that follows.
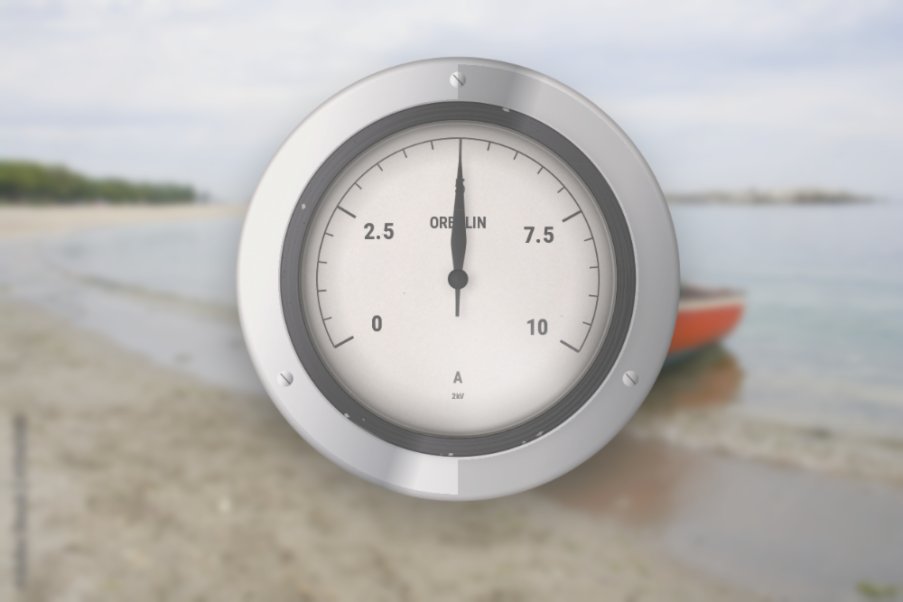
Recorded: 5 A
